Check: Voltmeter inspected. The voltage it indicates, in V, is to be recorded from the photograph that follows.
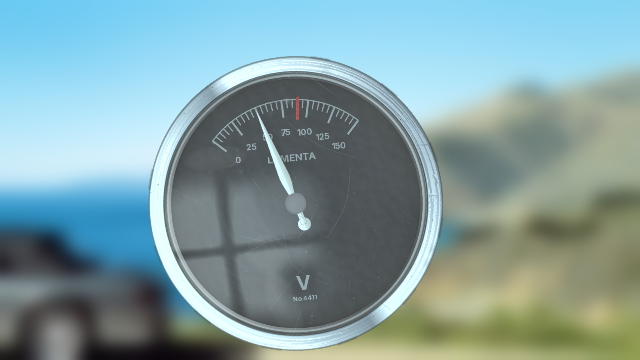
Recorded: 50 V
